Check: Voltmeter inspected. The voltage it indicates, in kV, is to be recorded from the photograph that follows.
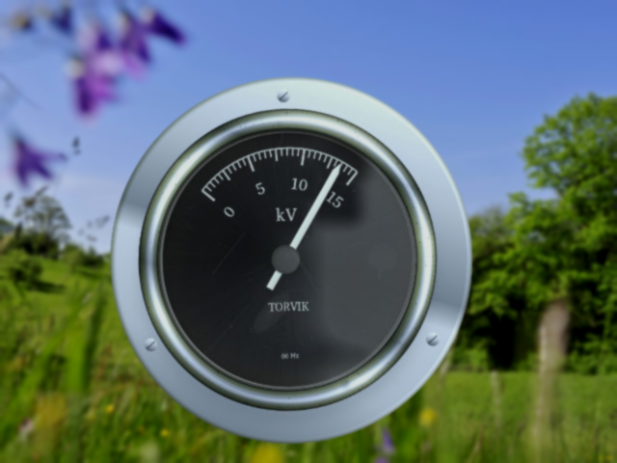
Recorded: 13.5 kV
